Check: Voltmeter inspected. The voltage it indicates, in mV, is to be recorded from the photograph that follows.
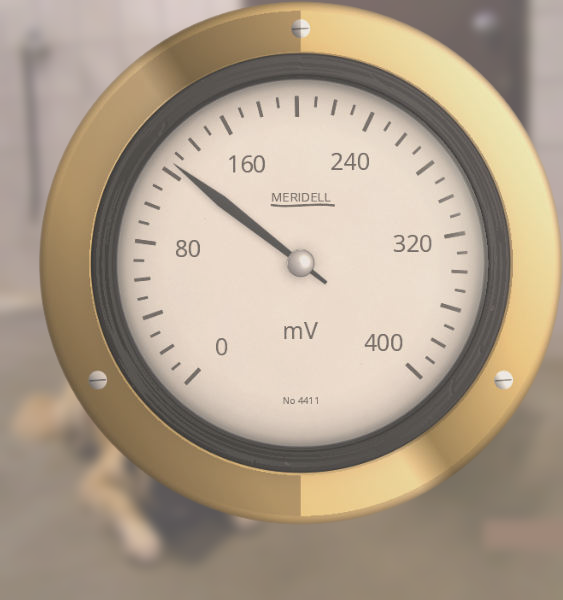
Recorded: 125 mV
